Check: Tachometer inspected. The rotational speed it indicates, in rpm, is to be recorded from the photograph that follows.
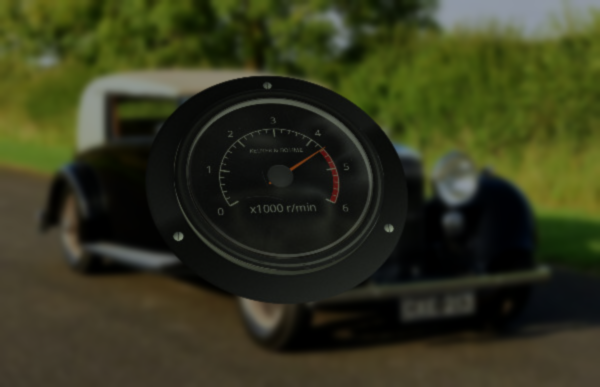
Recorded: 4400 rpm
